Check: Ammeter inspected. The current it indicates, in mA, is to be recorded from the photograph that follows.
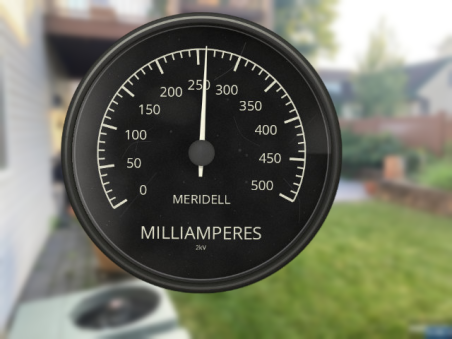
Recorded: 260 mA
